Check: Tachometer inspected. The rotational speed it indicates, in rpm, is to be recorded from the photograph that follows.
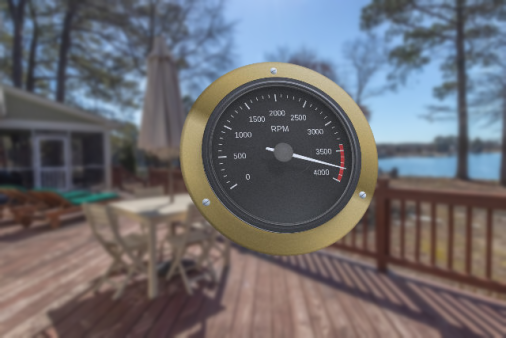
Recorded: 3800 rpm
